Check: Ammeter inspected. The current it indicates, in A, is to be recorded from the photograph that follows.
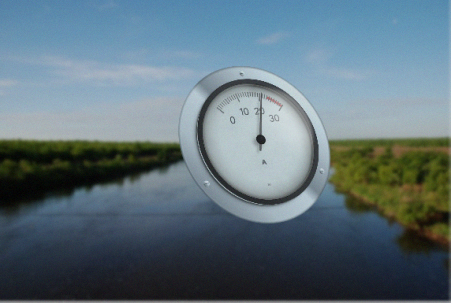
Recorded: 20 A
